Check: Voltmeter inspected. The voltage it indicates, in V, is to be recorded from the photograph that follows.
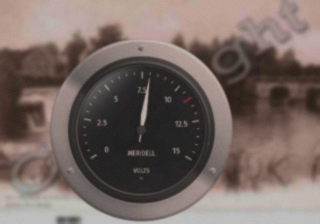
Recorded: 8 V
